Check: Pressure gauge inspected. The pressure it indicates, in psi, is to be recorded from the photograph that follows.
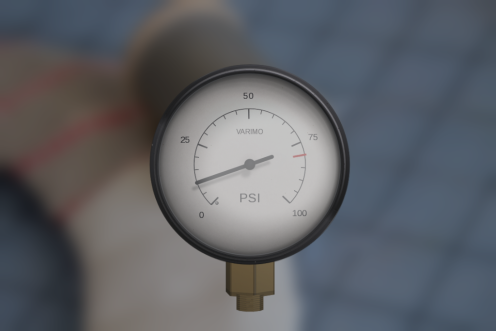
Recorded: 10 psi
